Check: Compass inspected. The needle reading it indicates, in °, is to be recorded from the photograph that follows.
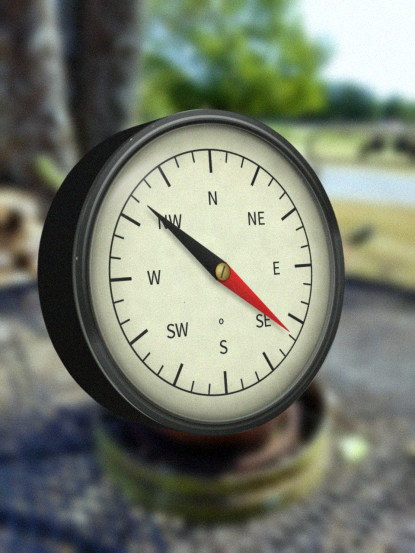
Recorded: 130 °
